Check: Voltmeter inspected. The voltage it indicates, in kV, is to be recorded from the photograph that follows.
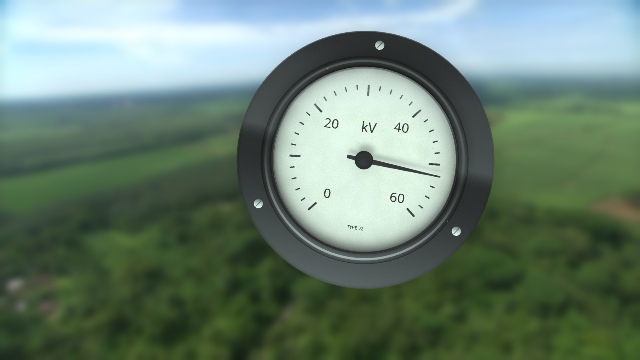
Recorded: 52 kV
